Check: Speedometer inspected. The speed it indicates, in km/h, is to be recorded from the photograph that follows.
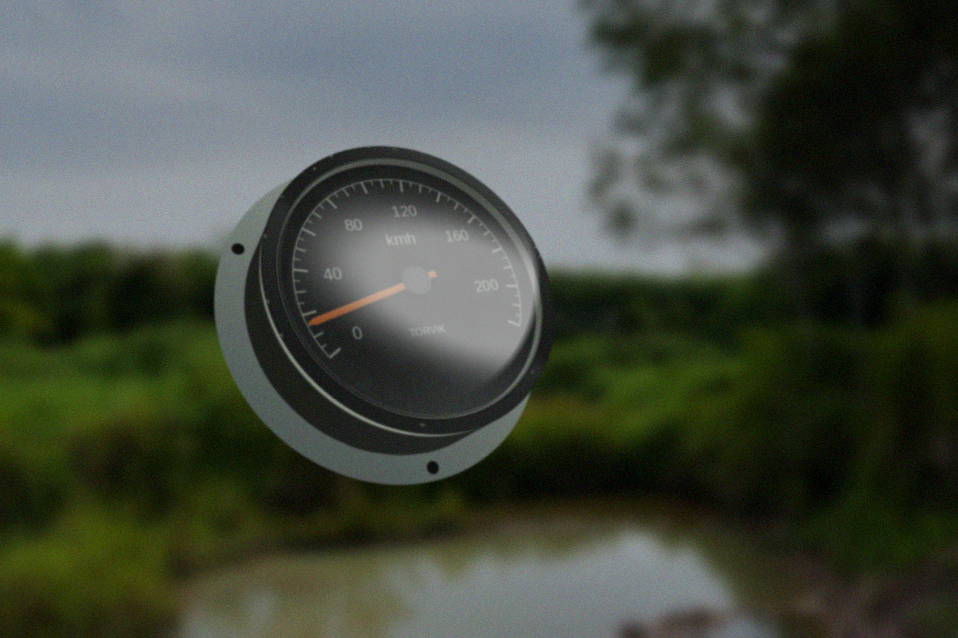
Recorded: 15 km/h
